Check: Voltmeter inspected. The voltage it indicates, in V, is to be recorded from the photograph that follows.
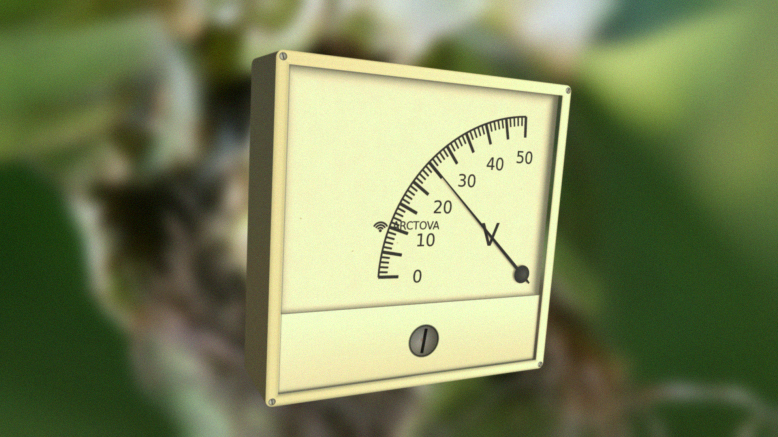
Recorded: 25 V
